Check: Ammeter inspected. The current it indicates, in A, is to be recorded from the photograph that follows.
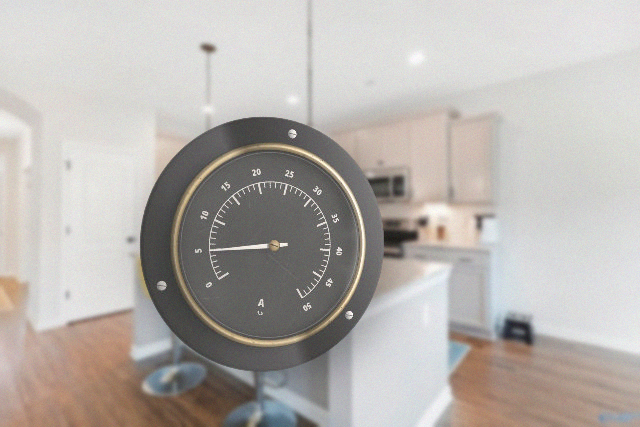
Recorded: 5 A
